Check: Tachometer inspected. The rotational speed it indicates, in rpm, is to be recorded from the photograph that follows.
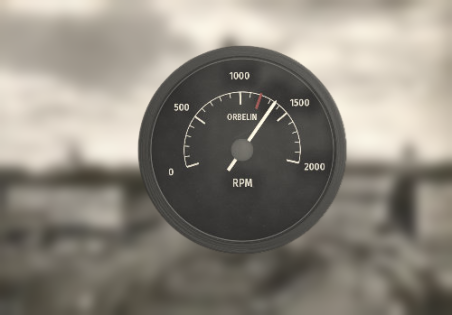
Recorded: 1350 rpm
